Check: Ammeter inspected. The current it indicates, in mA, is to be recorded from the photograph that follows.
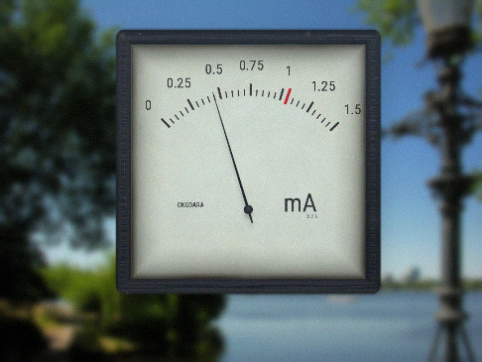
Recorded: 0.45 mA
